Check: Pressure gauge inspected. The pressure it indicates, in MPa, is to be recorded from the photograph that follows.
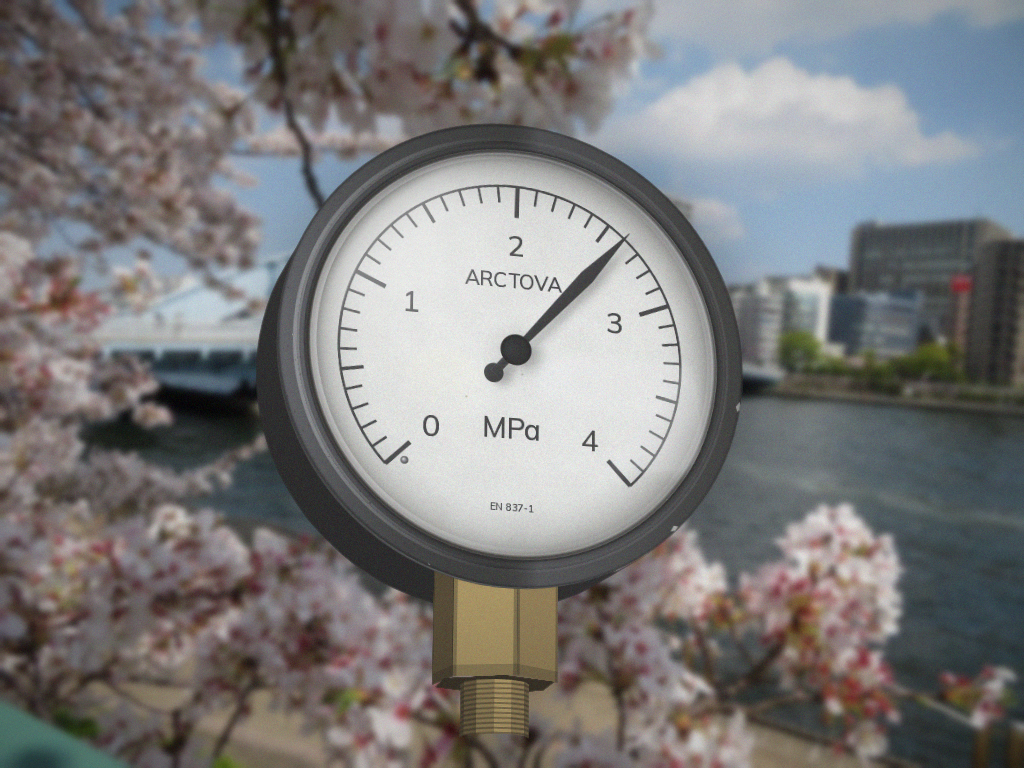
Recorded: 2.6 MPa
